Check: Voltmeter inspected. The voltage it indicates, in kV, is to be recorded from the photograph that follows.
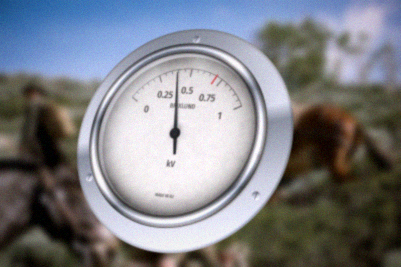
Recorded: 0.4 kV
